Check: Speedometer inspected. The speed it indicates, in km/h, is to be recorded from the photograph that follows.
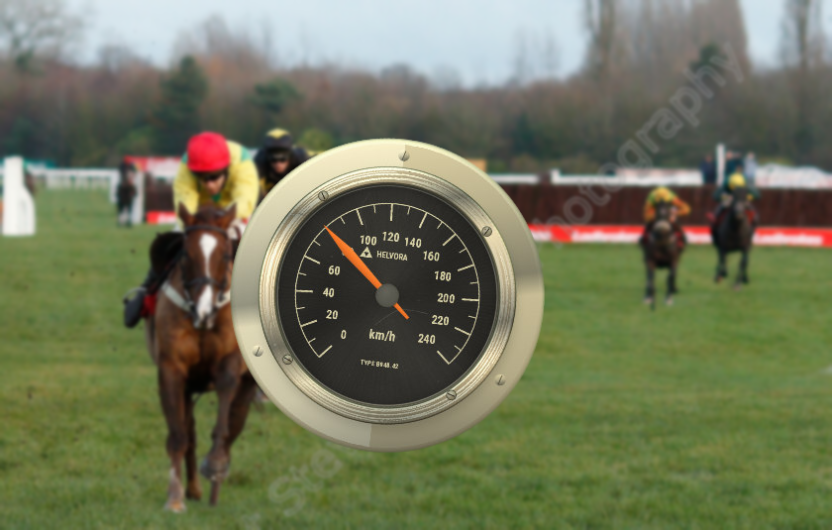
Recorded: 80 km/h
